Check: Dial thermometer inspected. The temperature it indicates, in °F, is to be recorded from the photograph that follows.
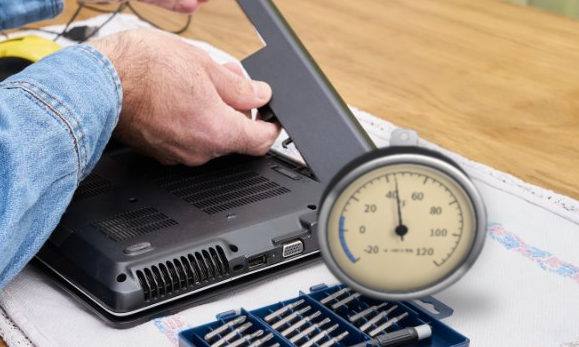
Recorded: 44 °F
